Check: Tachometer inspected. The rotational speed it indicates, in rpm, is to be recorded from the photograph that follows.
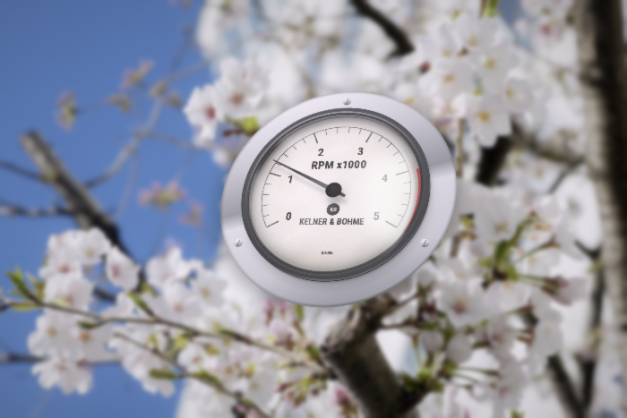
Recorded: 1200 rpm
